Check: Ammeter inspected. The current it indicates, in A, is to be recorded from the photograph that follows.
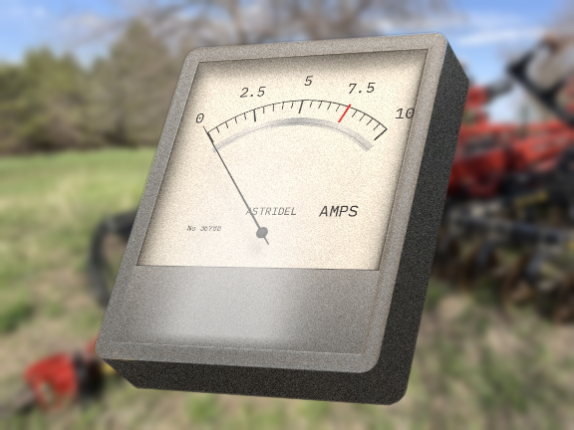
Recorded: 0 A
